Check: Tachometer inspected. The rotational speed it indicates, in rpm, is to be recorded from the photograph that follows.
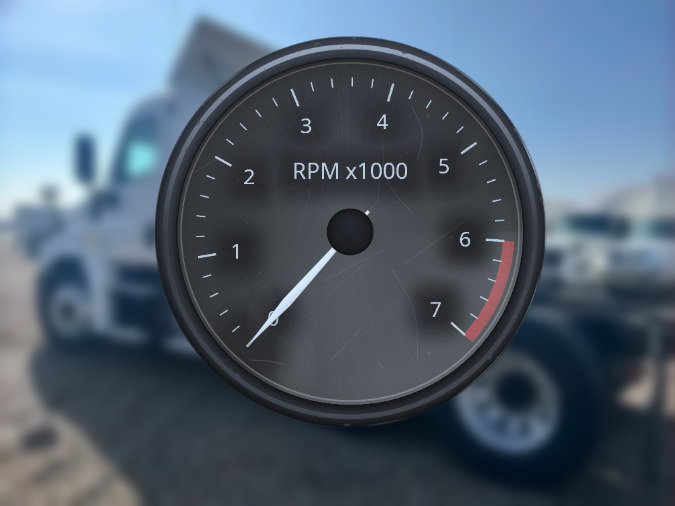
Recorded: 0 rpm
